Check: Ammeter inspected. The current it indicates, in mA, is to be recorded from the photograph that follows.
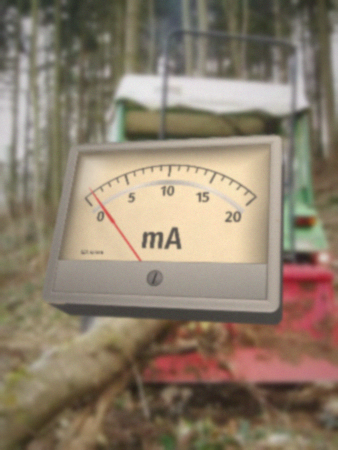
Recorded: 1 mA
